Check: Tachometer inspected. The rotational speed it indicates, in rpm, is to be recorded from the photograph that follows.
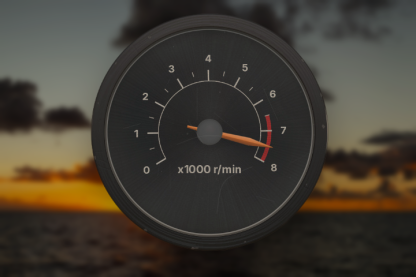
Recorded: 7500 rpm
